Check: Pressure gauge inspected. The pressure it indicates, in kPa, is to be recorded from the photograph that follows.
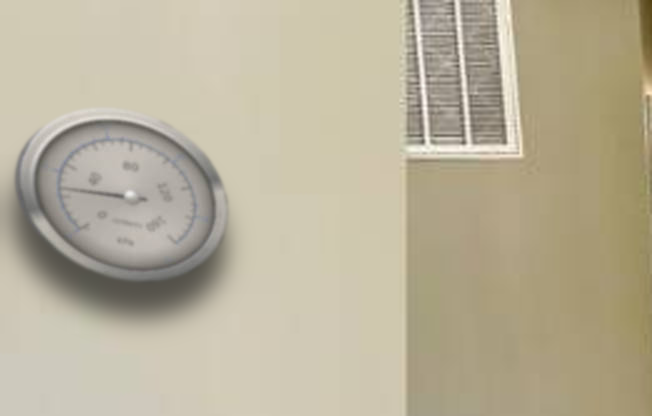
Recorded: 25 kPa
